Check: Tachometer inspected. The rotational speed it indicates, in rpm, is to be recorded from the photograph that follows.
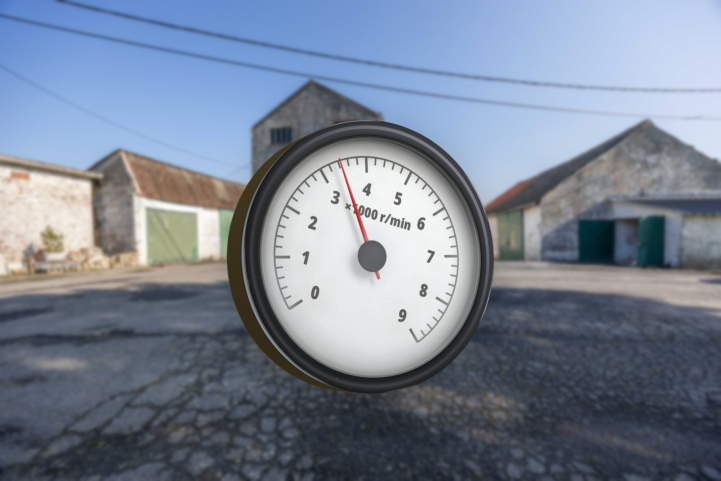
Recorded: 3400 rpm
